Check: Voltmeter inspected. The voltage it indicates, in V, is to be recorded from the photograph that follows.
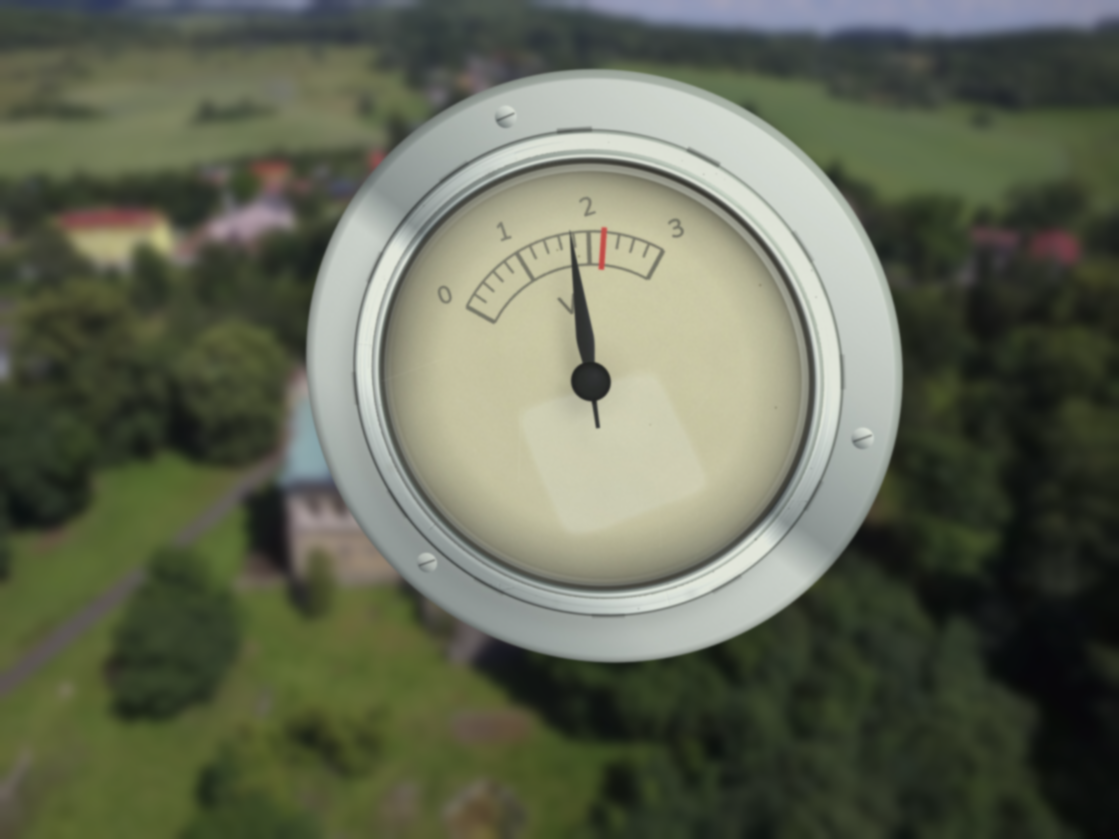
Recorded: 1.8 V
